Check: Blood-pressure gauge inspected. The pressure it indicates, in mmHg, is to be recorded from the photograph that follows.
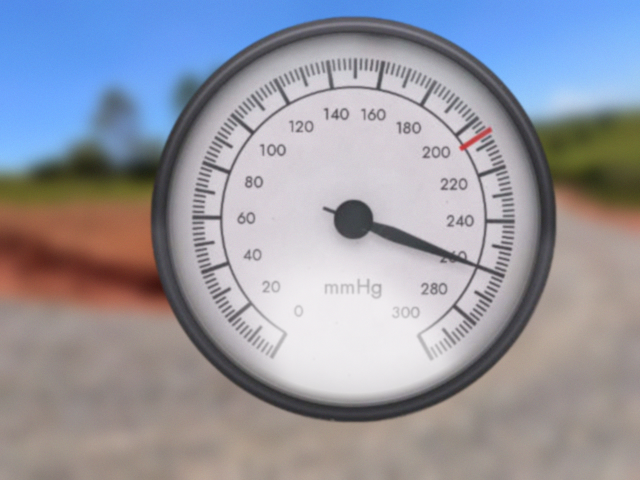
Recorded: 260 mmHg
